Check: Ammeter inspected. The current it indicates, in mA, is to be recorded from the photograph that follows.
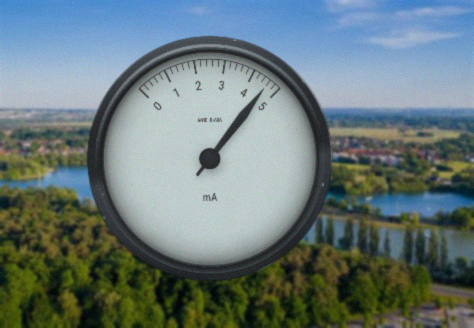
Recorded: 4.6 mA
